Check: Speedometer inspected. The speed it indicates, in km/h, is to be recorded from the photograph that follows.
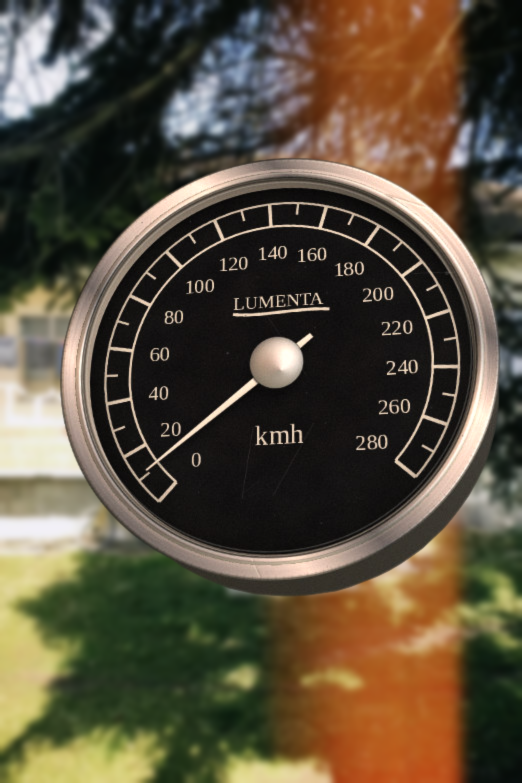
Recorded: 10 km/h
